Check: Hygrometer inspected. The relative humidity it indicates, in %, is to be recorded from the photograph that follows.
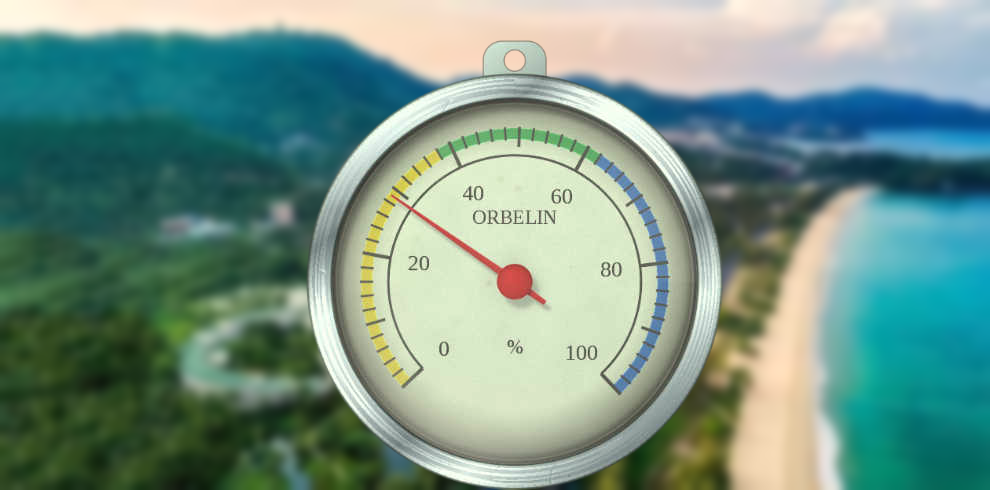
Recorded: 29 %
